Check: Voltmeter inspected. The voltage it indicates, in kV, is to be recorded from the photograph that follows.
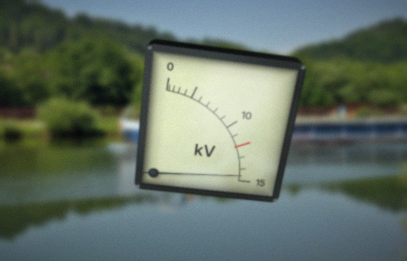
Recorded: 14.5 kV
